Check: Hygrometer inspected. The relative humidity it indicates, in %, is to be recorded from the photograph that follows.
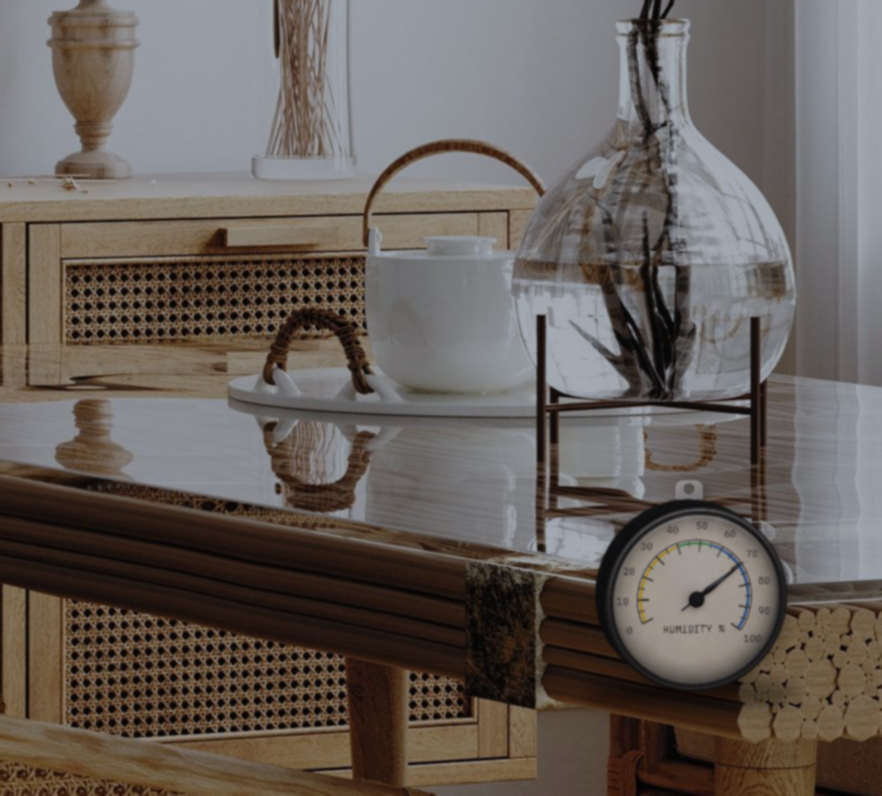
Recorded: 70 %
